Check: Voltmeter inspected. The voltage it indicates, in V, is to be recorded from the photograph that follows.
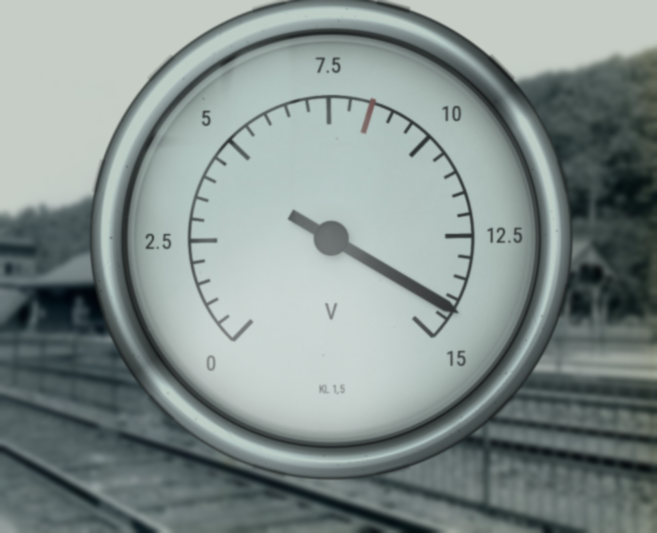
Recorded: 14.25 V
